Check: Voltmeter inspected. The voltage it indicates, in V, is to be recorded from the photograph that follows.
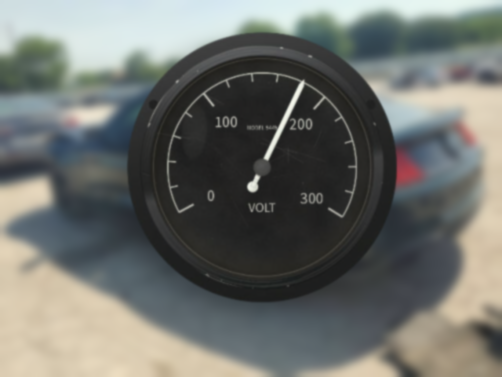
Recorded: 180 V
